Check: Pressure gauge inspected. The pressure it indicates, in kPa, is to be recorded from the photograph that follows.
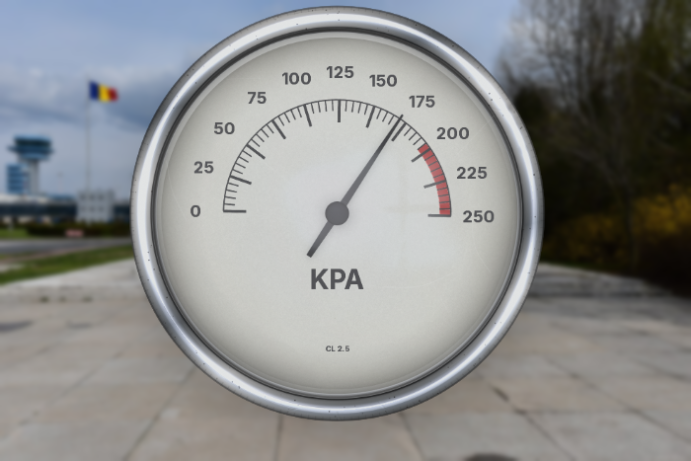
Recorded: 170 kPa
